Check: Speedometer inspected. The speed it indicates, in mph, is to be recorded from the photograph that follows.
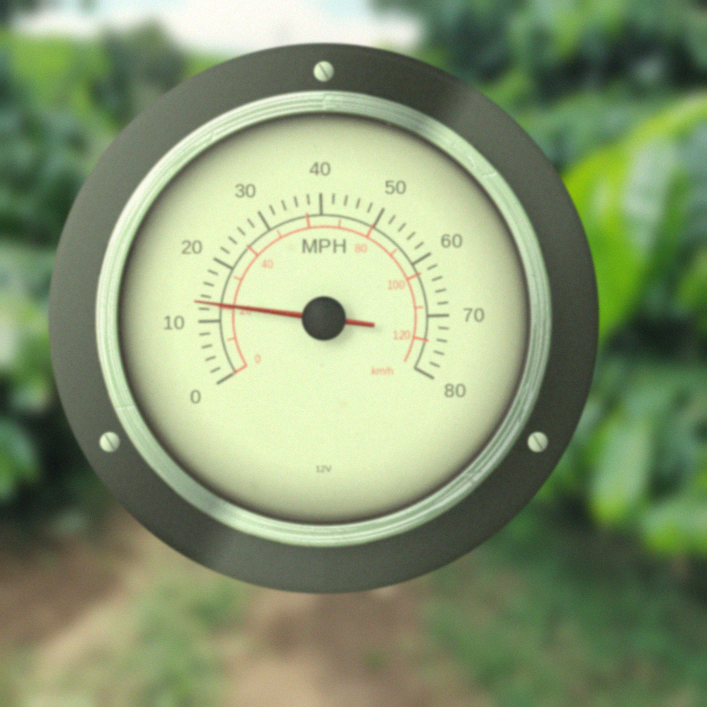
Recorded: 13 mph
